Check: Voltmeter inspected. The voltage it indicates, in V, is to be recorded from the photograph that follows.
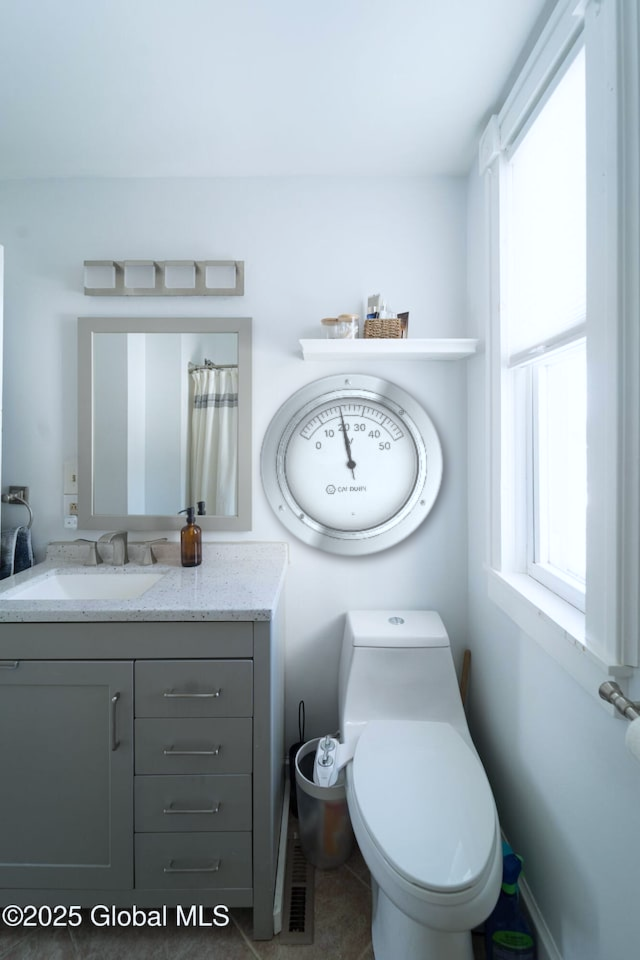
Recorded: 20 V
